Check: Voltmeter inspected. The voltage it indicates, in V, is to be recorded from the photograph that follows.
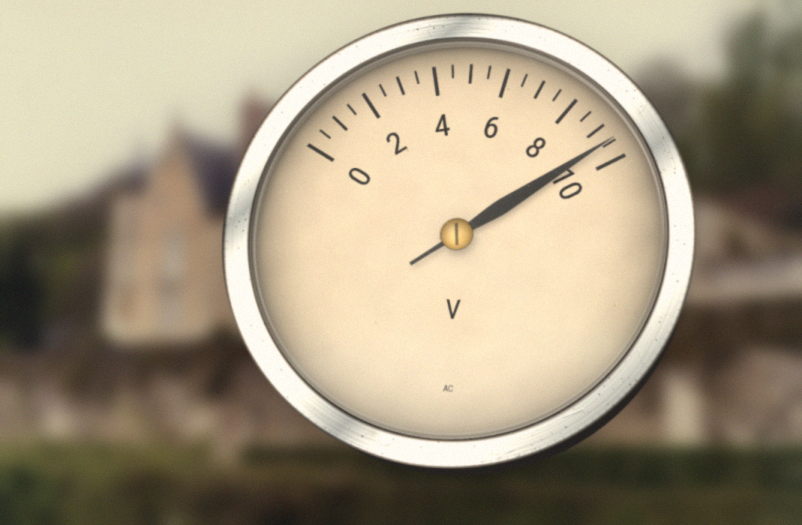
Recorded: 9.5 V
